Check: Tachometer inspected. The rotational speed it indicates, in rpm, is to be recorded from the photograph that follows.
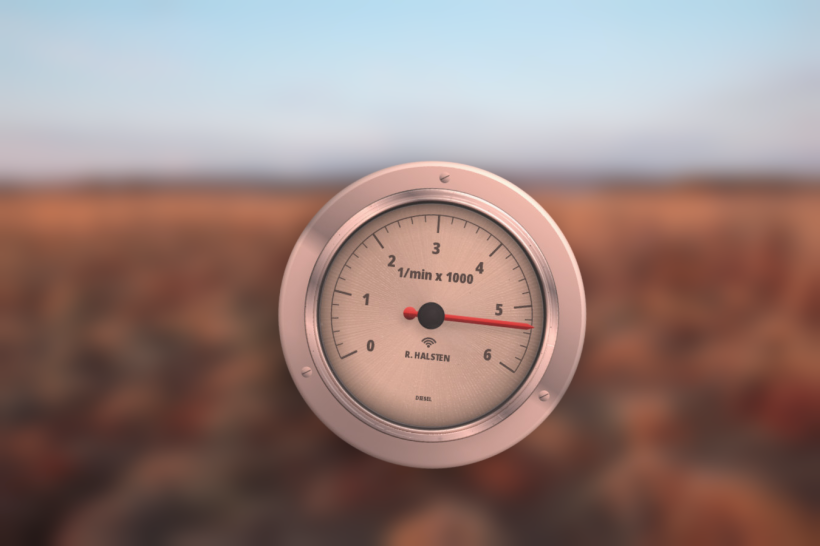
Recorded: 5300 rpm
